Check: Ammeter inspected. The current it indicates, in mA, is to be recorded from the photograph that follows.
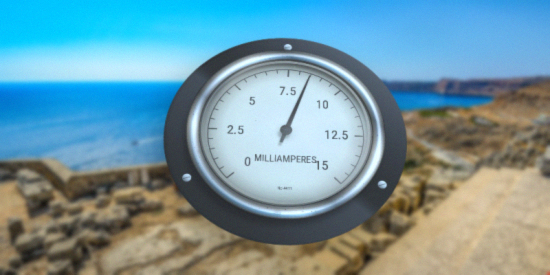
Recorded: 8.5 mA
